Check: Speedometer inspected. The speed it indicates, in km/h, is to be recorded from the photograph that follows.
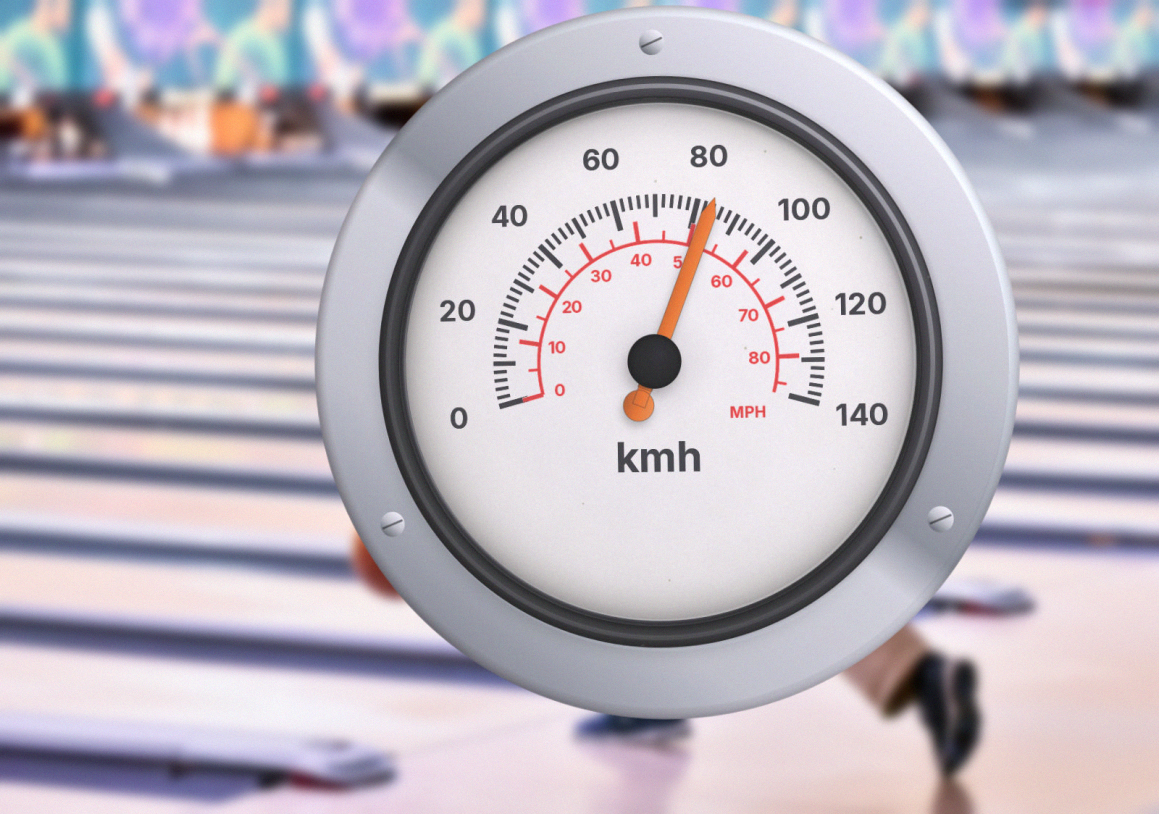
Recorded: 84 km/h
